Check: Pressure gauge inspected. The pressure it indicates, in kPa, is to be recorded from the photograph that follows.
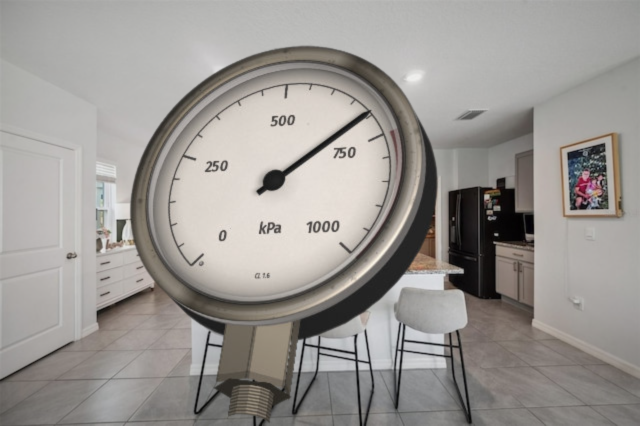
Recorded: 700 kPa
